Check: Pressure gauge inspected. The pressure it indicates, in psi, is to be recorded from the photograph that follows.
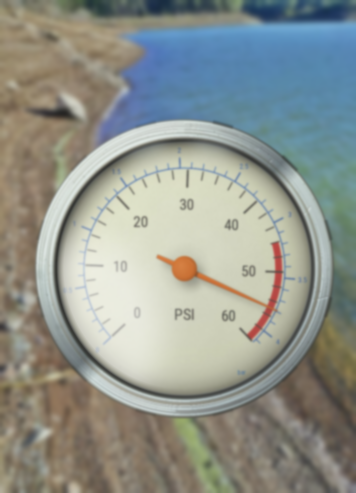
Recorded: 55 psi
